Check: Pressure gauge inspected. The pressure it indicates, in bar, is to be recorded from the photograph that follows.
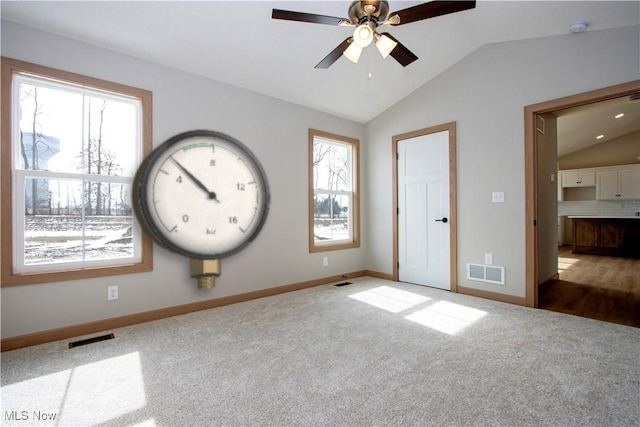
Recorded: 5 bar
